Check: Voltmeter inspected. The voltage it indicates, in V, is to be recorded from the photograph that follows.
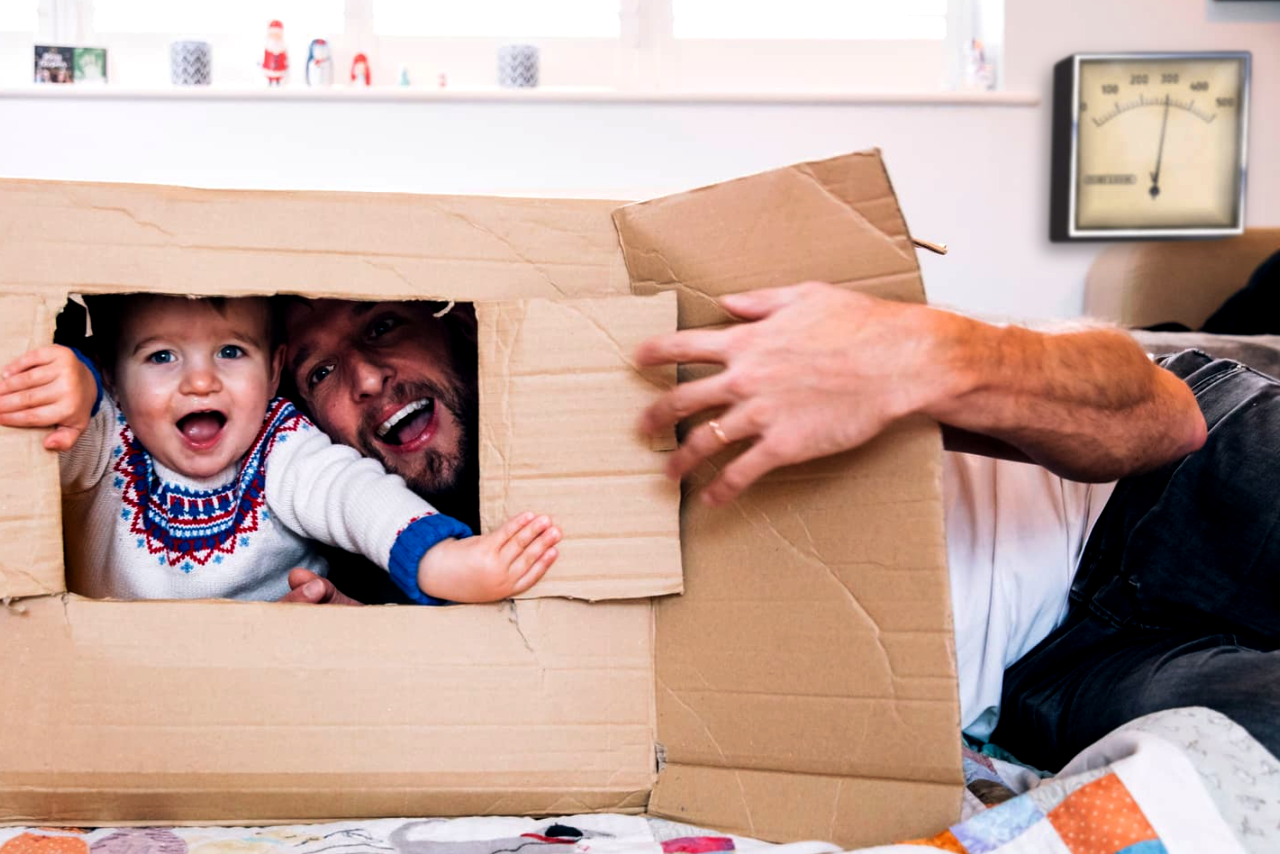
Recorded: 300 V
